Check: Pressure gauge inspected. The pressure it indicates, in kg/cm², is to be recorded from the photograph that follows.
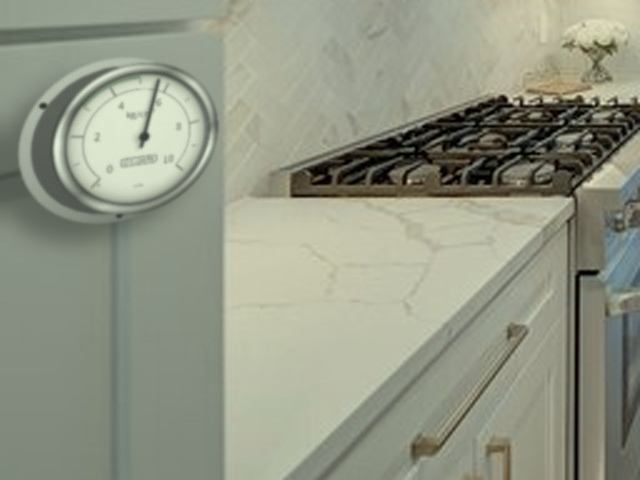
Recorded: 5.5 kg/cm²
